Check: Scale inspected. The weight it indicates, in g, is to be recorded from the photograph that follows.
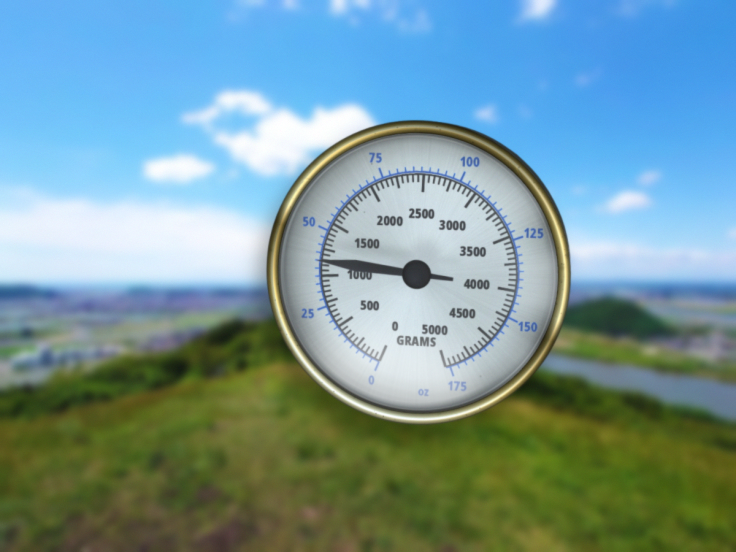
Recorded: 1150 g
